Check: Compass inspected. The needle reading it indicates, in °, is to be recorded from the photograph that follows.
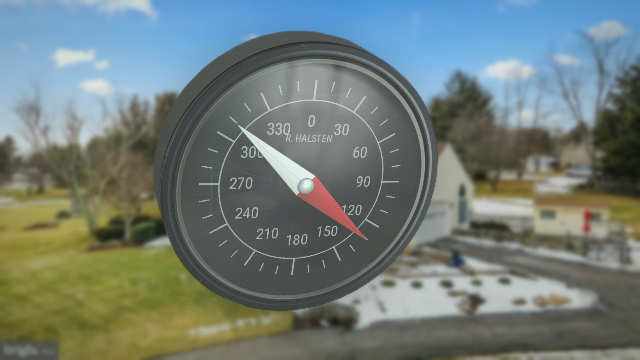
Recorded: 130 °
